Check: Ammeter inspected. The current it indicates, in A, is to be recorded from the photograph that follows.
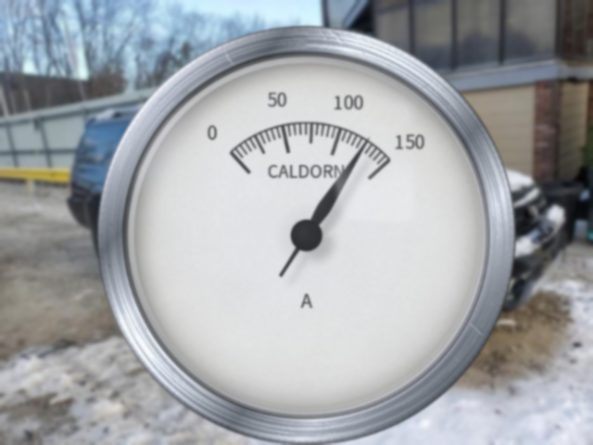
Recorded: 125 A
